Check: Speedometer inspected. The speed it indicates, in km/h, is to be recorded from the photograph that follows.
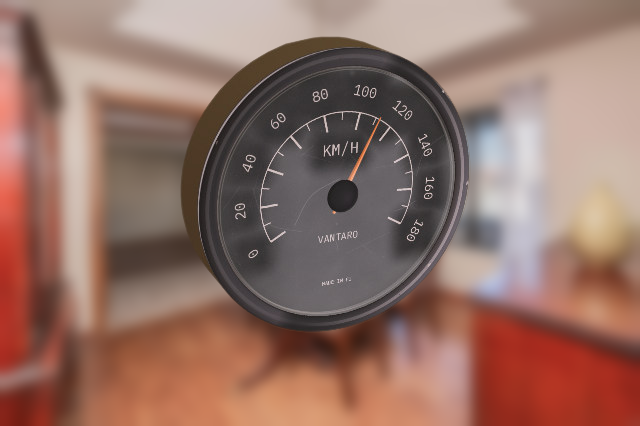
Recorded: 110 km/h
